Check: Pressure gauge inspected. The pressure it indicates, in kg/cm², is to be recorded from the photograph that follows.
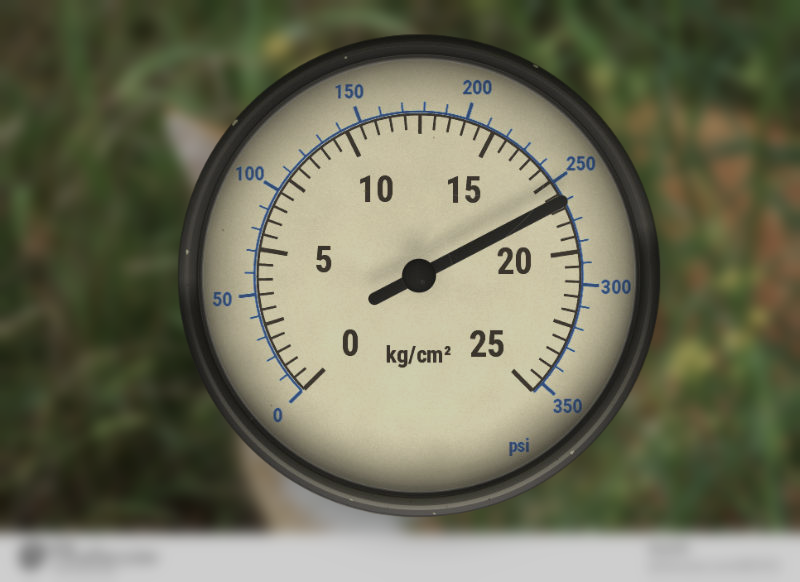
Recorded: 18.25 kg/cm²
